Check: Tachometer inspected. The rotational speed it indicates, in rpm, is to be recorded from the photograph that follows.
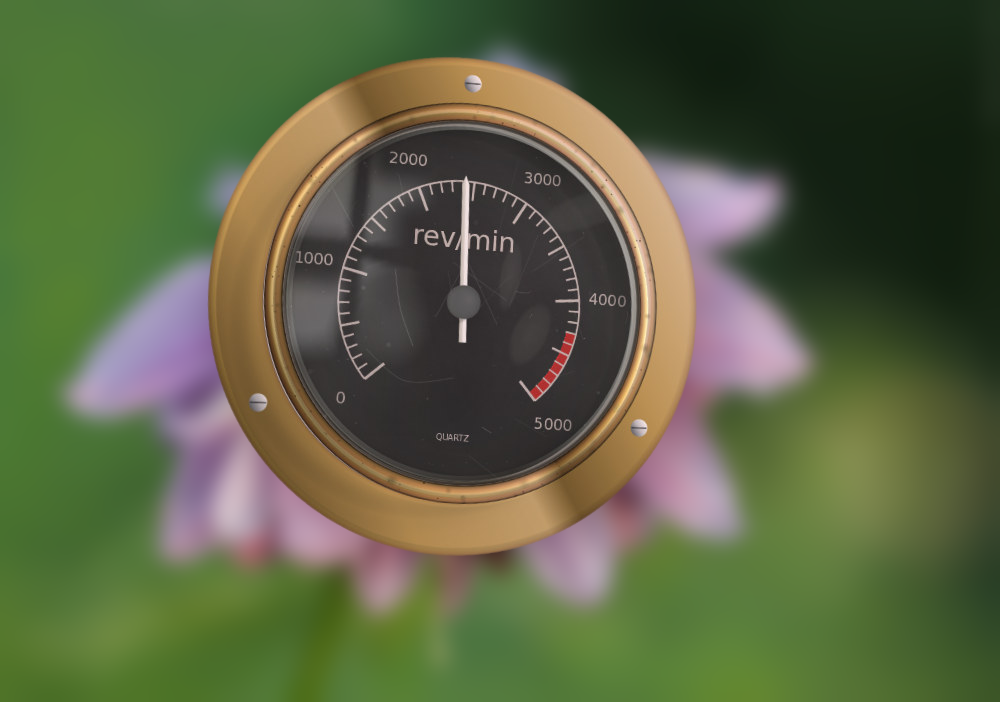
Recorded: 2400 rpm
